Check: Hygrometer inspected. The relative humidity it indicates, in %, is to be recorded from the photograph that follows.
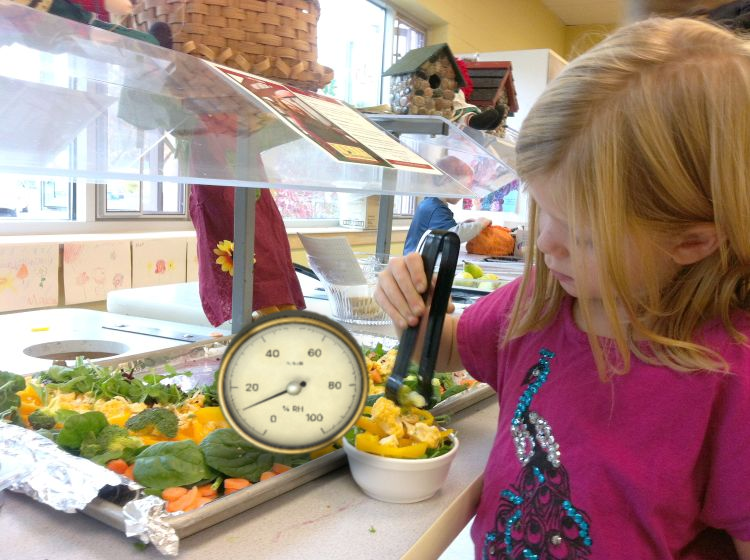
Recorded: 12 %
